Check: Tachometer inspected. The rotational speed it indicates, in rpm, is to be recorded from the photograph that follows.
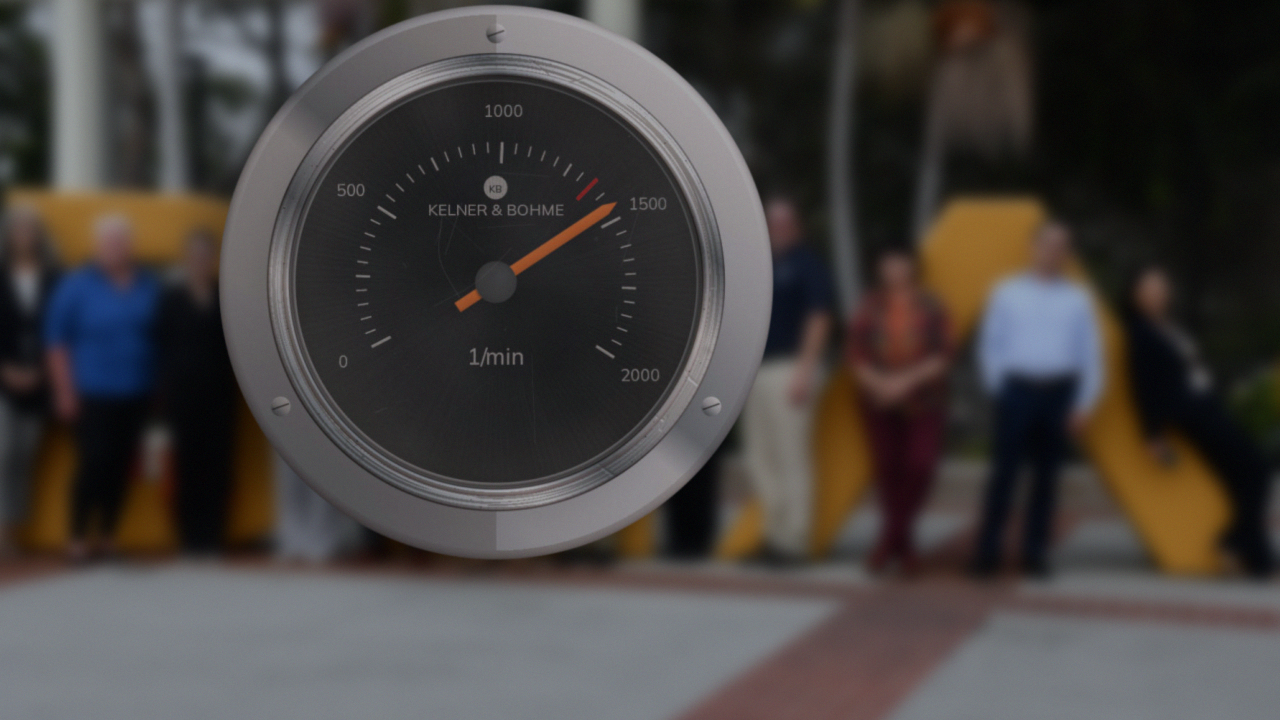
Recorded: 1450 rpm
